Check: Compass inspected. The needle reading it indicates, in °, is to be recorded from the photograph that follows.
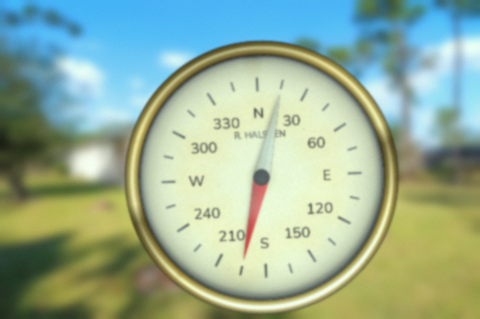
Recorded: 195 °
